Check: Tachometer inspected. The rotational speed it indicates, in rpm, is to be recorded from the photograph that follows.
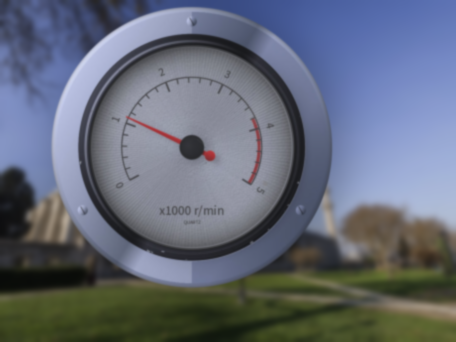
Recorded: 1100 rpm
